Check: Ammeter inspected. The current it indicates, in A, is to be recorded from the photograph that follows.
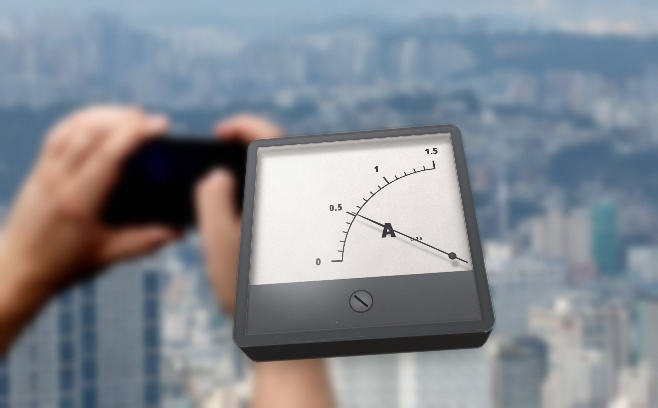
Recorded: 0.5 A
